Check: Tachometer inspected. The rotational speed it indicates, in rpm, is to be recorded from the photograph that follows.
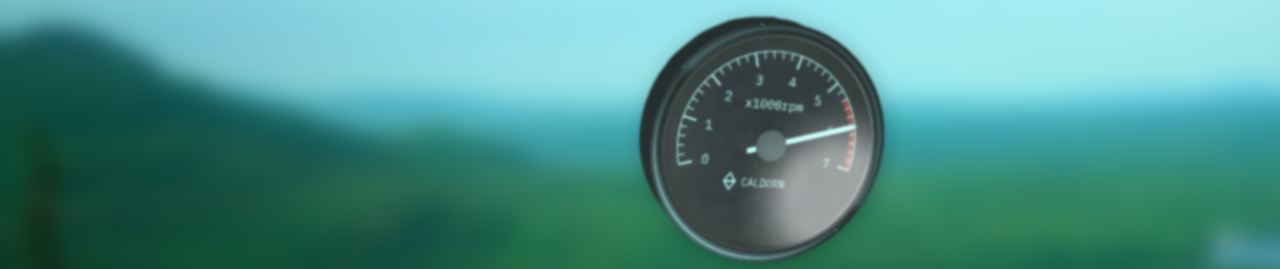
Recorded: 6000 rpm
